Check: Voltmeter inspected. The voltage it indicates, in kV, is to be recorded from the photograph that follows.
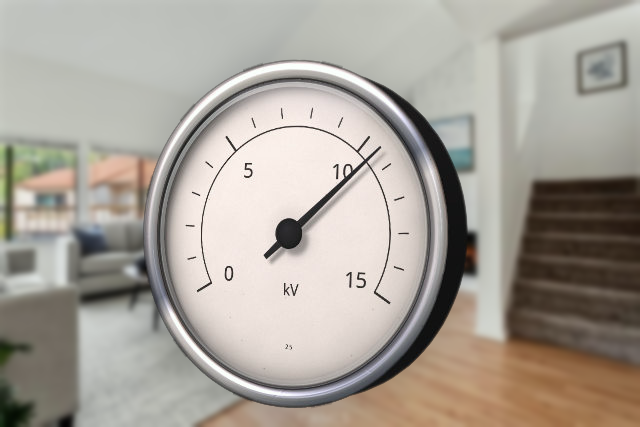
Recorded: 10.5 kV
